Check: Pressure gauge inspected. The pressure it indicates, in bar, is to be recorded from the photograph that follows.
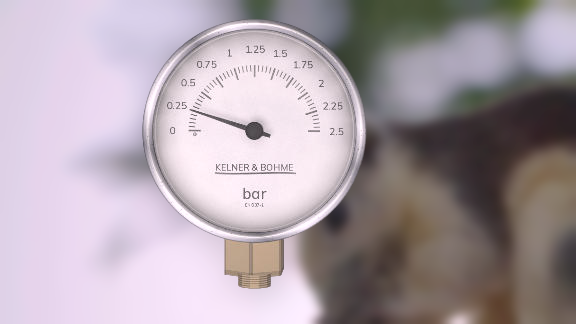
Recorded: 0.25 bar
